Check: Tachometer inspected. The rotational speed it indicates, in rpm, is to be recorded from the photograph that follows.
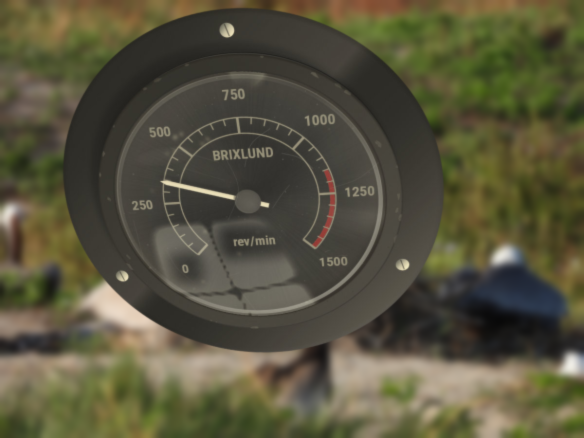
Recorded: 350 rpm
